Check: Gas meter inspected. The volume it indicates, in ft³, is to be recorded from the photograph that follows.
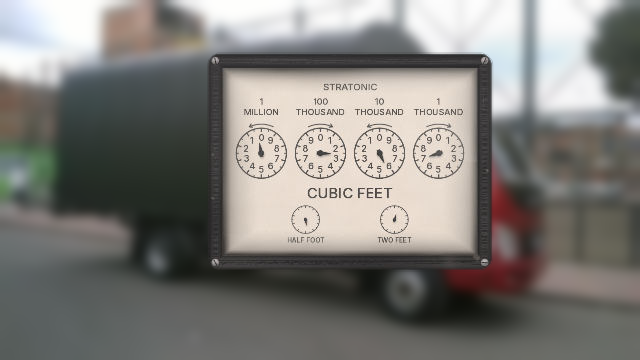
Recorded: 25700 ft³
